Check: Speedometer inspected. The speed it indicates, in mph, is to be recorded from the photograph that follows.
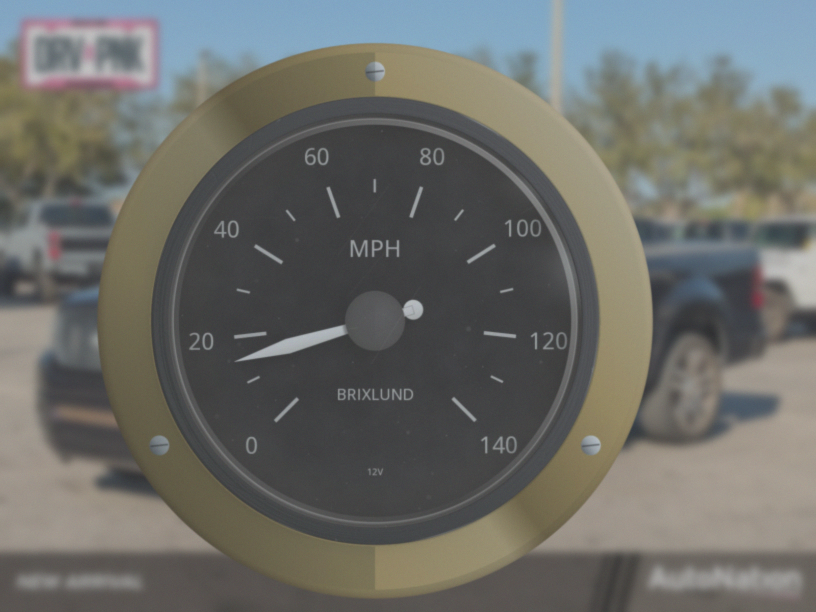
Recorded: 15 mph
